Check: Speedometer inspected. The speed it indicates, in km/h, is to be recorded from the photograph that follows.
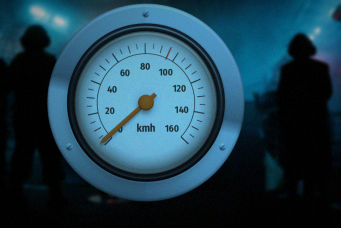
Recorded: 2.5 km/h
